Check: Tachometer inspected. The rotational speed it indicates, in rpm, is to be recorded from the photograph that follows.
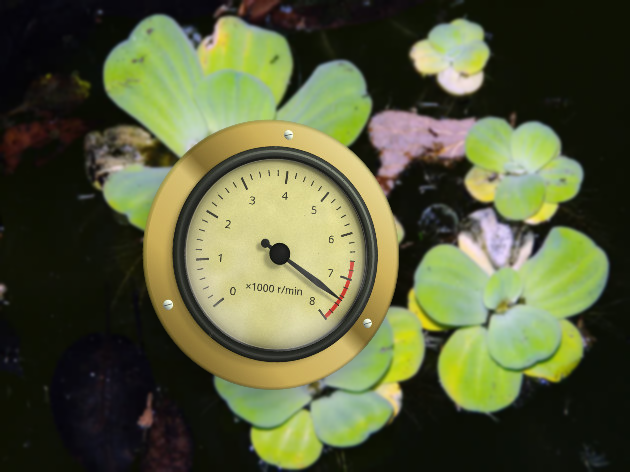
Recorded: 7500 rpm
